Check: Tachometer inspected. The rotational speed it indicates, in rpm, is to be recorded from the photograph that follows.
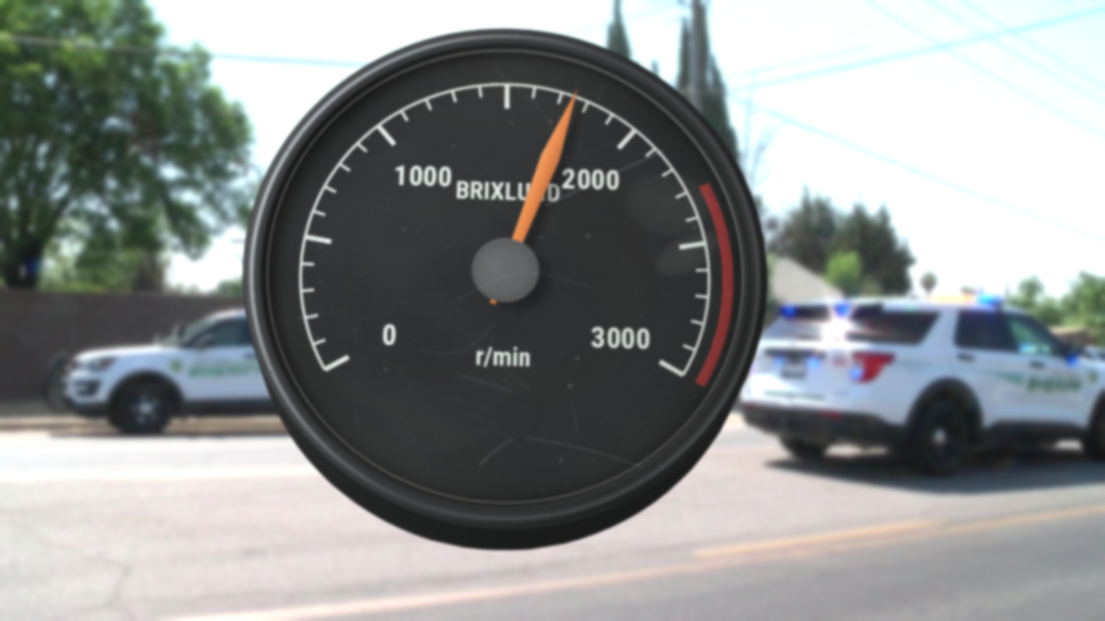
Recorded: 1750 rpm
